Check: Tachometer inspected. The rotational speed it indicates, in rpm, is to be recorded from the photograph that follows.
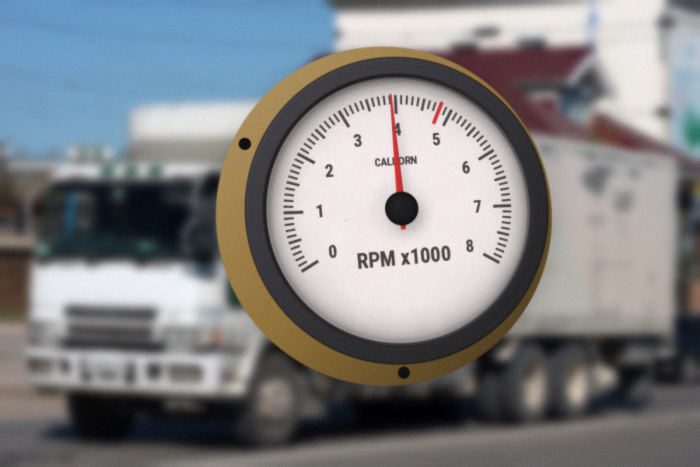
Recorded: 3900 rpm
